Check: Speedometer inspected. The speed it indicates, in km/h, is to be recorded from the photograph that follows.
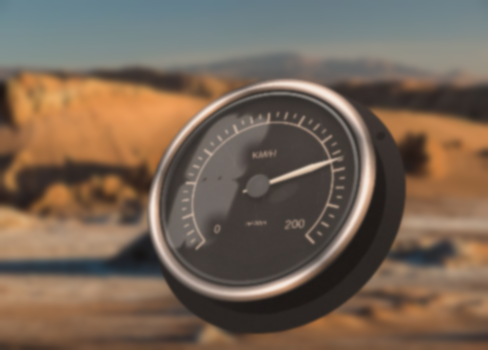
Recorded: 155 km/h
